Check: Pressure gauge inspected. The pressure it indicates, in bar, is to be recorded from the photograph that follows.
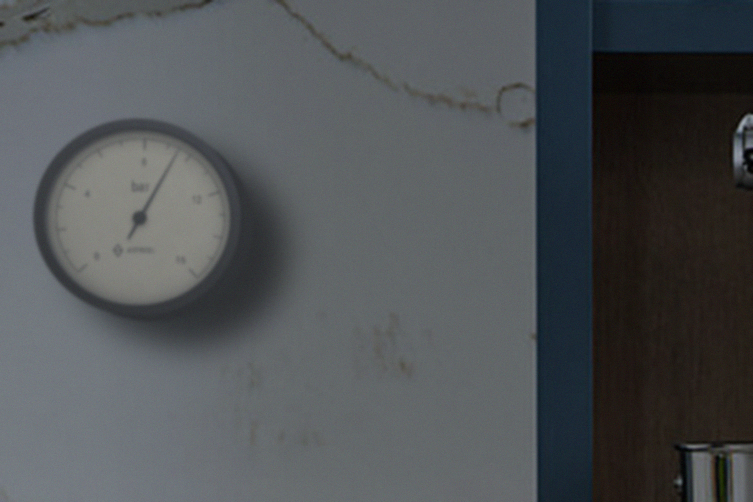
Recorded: 9.5 bar
